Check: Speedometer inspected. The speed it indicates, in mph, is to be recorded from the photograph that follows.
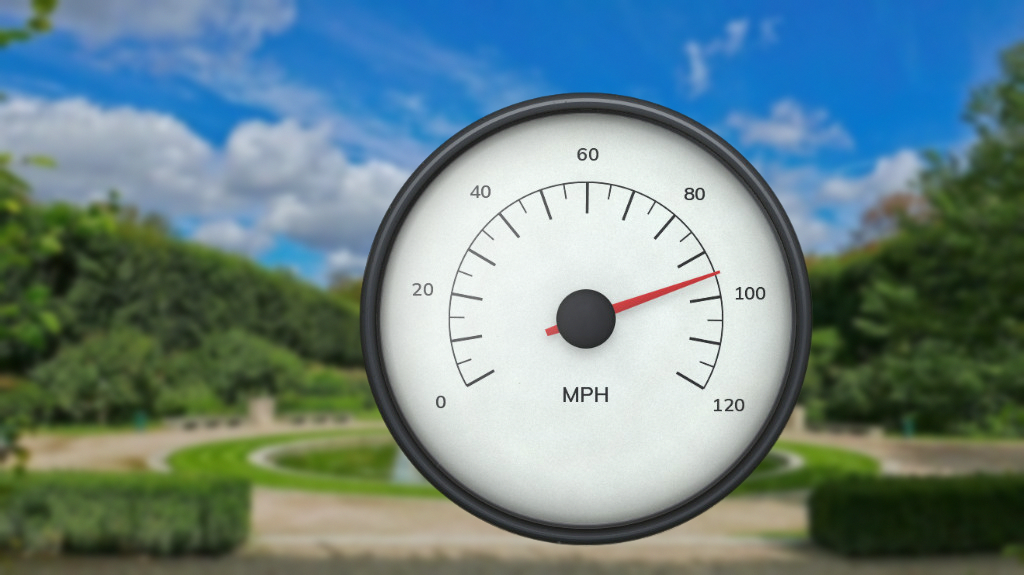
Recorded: 95 mph
